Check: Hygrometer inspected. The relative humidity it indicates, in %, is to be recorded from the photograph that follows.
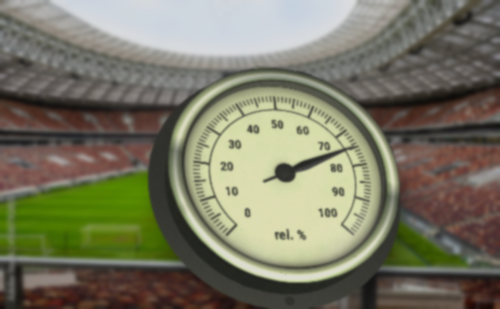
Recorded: 75 %
